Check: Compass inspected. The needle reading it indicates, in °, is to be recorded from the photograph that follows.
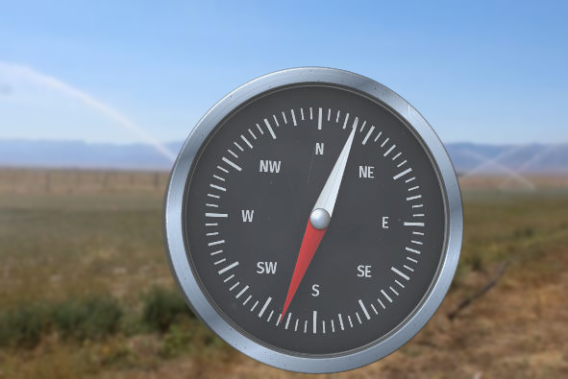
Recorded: 200 °
